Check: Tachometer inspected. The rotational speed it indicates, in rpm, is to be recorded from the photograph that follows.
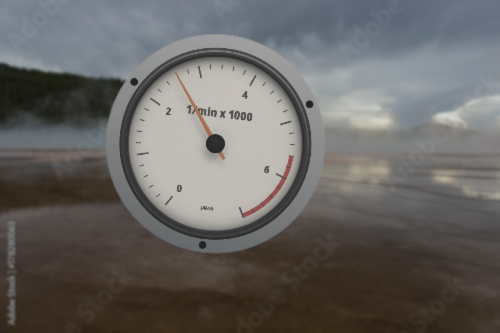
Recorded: 2600 rpm
